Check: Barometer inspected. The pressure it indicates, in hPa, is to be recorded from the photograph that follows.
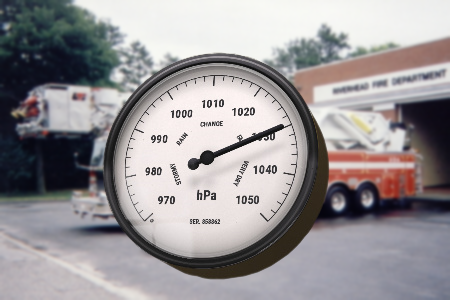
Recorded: 1030 hPa
